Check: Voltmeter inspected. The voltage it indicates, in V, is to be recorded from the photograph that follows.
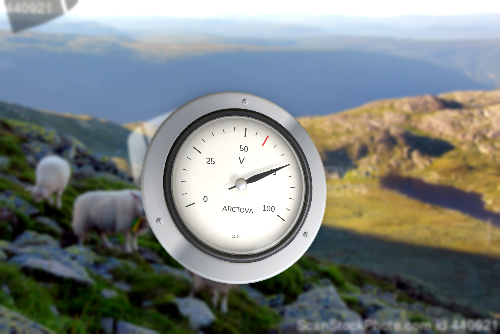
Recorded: 75 V
